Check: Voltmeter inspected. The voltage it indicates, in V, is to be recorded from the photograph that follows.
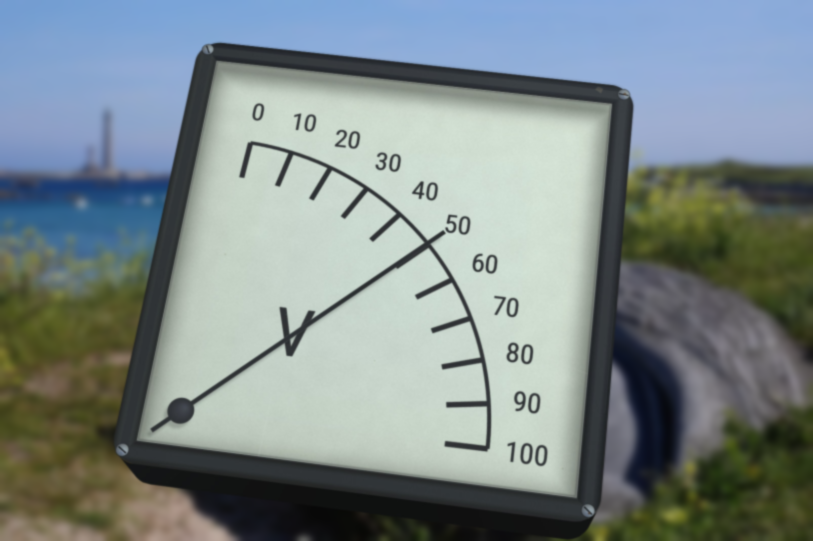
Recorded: 50 V
